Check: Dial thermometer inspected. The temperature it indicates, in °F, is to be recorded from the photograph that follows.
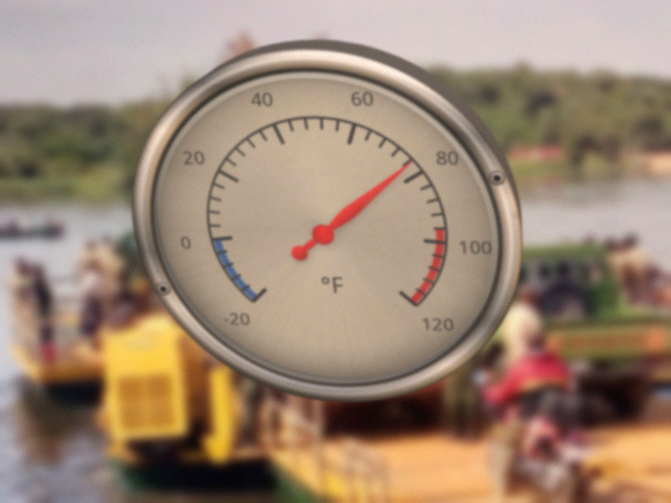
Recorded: 76 °F
